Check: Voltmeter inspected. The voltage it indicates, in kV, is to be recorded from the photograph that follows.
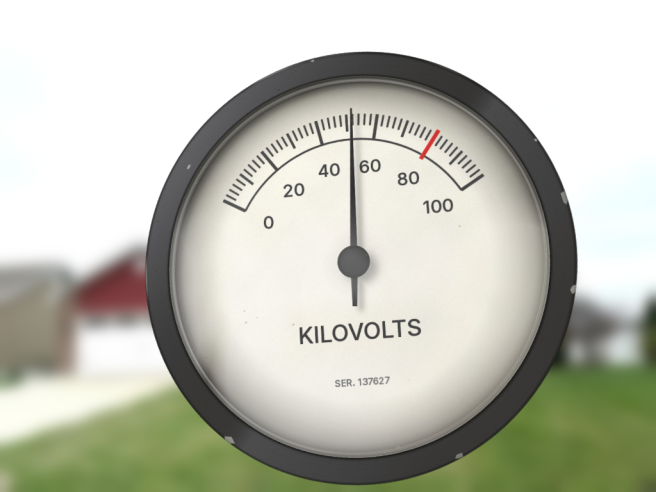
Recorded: 52 kV
